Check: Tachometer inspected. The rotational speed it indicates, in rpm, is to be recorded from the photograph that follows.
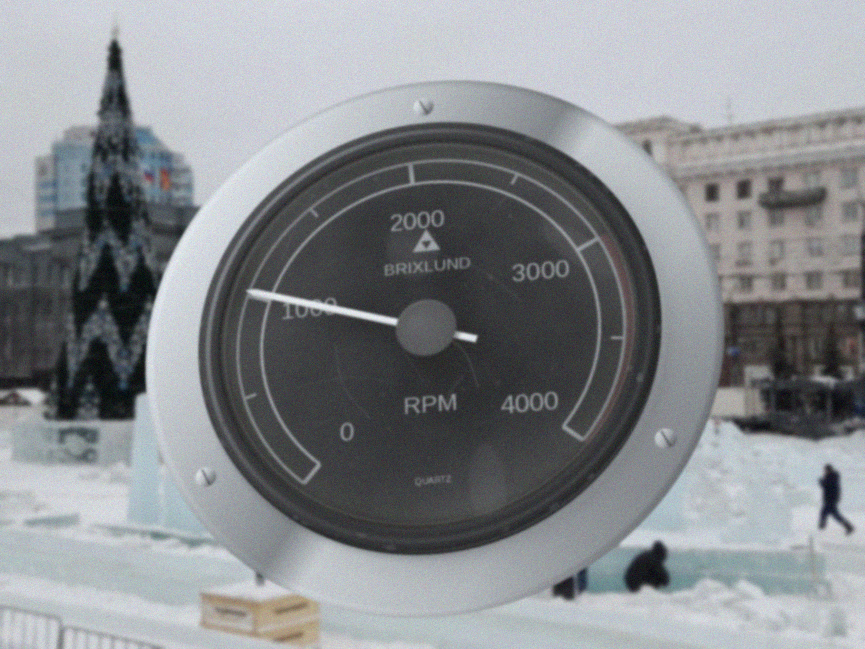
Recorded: 1000 rpm
